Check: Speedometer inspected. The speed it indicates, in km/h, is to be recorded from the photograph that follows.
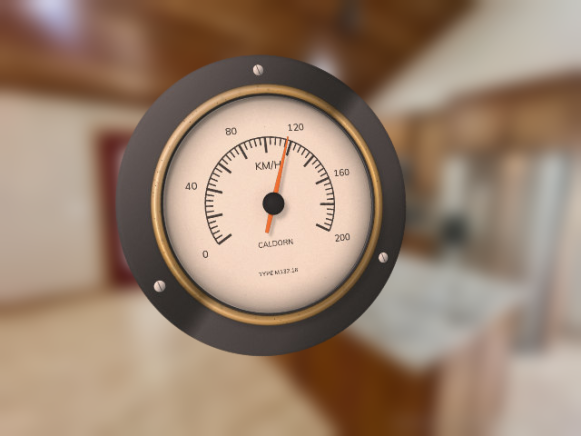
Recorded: 116 km/h
